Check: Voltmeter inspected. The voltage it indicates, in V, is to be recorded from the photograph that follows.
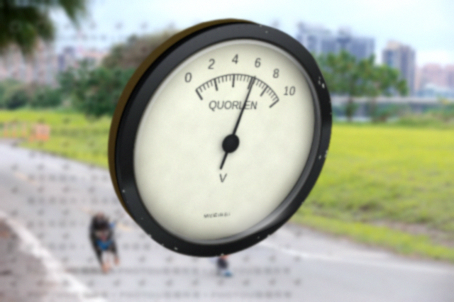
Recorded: 6 V
